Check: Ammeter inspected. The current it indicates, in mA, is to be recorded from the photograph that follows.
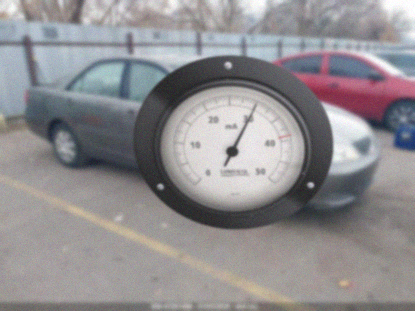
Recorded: 30 mA
